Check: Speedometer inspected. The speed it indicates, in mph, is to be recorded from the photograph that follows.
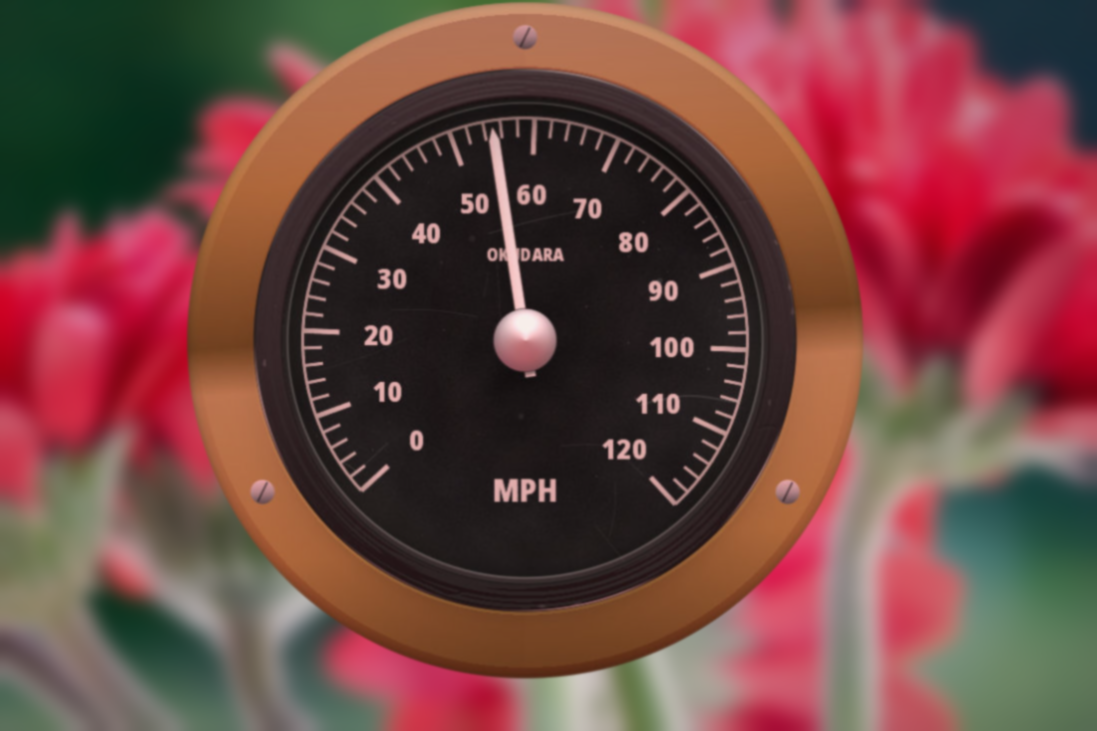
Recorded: 55 mph
